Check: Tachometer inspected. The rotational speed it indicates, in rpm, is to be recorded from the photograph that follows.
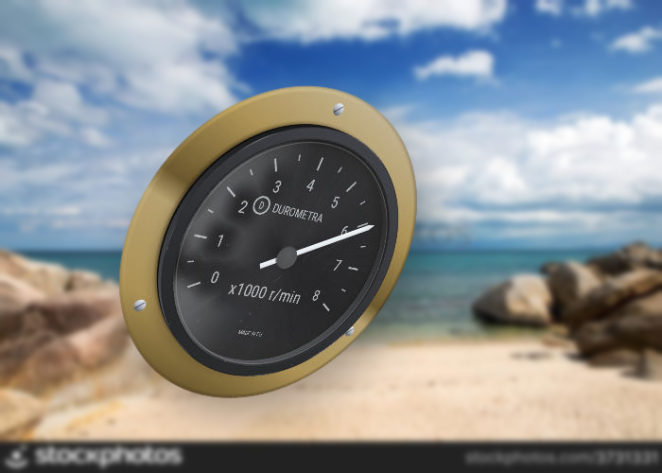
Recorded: 6000 rpm
